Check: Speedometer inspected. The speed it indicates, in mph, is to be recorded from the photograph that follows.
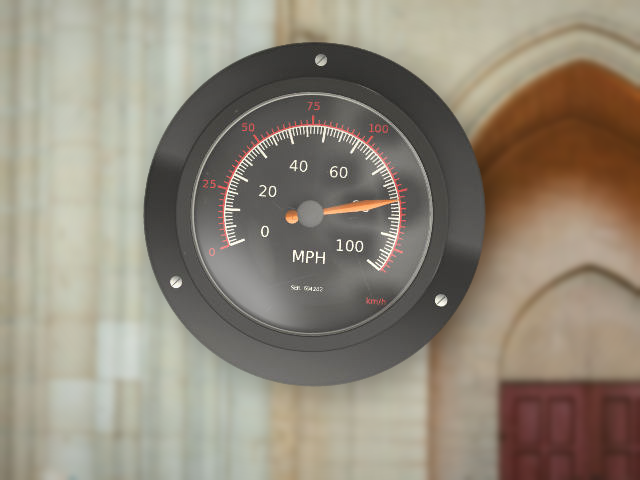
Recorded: 80 mph
